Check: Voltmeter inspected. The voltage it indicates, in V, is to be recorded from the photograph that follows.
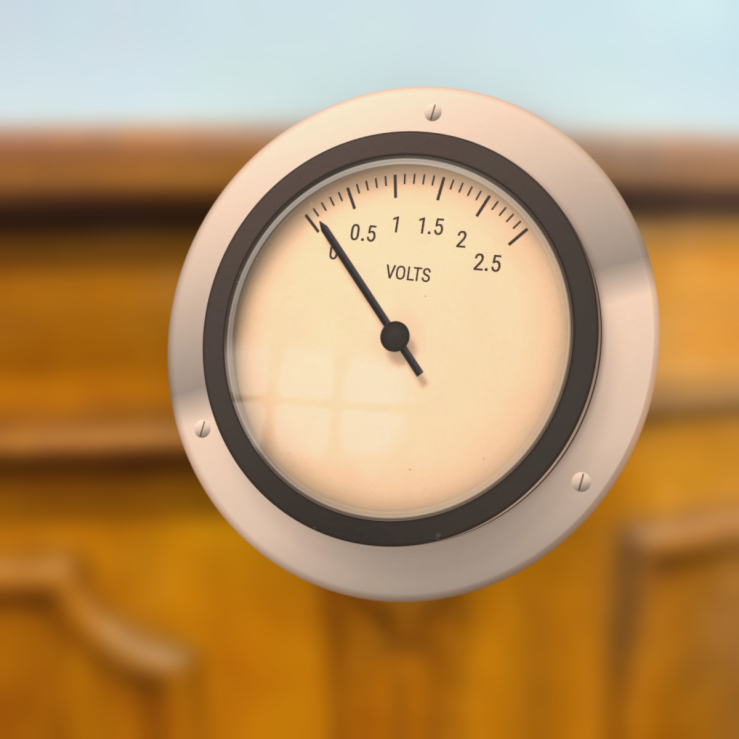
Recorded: 0.1 V
